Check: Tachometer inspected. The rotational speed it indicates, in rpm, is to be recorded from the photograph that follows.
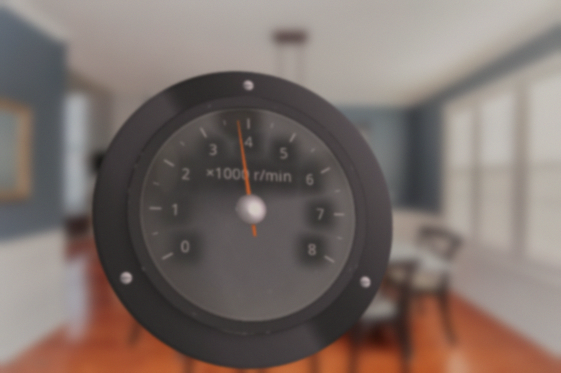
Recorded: 3750 rpm
